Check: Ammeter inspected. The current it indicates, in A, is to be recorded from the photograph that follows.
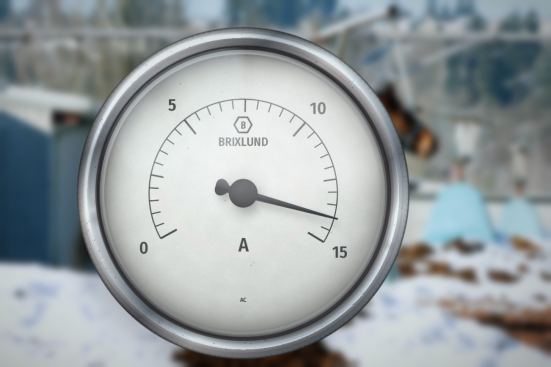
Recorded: 14 A
